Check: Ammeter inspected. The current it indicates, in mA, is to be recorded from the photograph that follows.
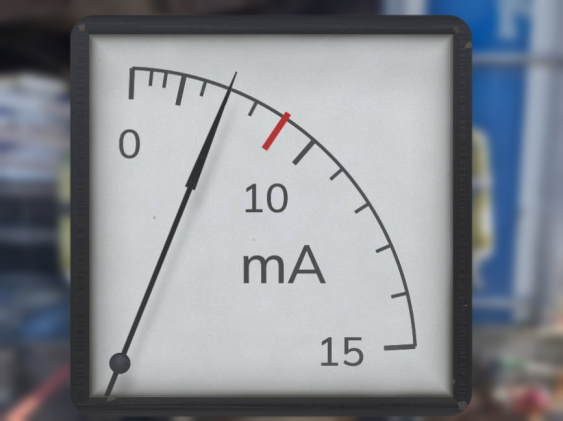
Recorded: 7 mA
